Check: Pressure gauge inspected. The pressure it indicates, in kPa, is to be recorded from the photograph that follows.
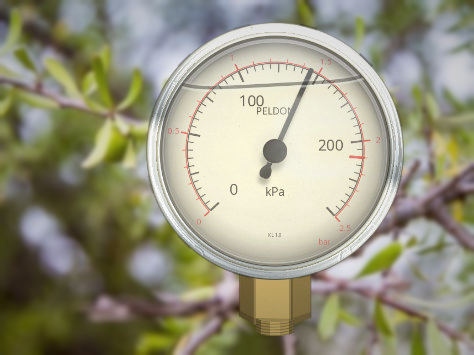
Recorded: 145 kPa
